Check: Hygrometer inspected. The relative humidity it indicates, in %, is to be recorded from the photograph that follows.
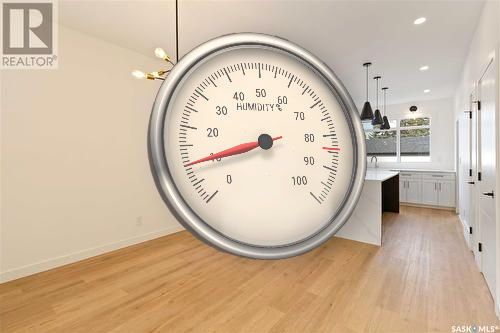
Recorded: 10 %
